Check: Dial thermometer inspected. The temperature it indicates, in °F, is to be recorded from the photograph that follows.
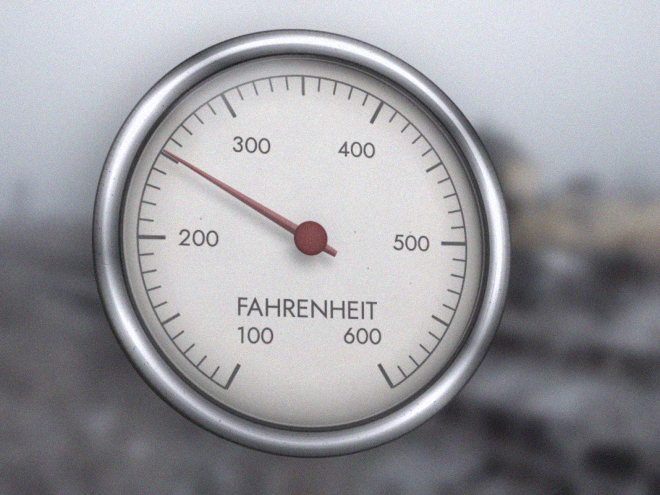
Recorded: 250 °F
